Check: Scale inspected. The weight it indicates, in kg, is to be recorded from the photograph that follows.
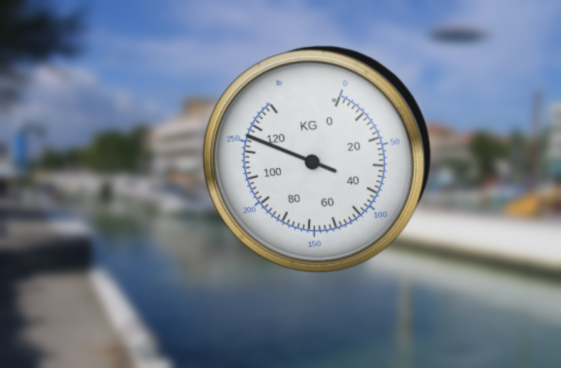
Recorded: 116 kg
